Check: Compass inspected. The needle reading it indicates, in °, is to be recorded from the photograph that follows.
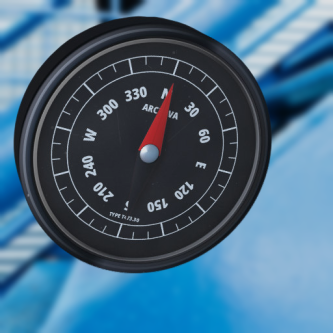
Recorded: 0 °
